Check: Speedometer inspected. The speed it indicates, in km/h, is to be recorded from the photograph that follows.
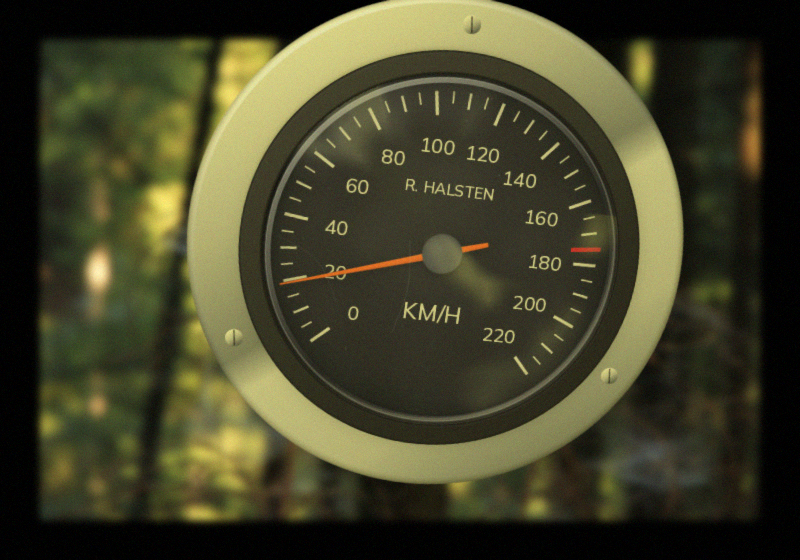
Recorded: 20 km/h
